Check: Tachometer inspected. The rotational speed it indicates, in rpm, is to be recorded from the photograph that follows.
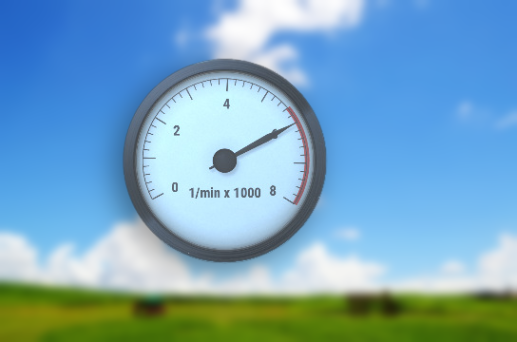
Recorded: 6000 rpm
